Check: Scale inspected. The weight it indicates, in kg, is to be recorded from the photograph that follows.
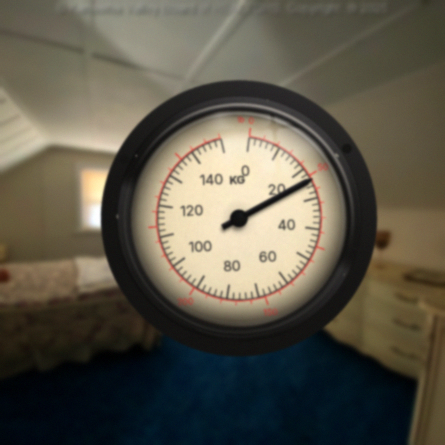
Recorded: 24 kg
